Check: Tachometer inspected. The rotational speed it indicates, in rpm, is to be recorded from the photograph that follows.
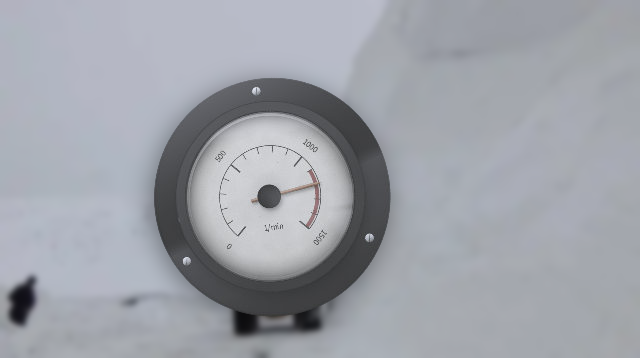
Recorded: 1200 rpm
